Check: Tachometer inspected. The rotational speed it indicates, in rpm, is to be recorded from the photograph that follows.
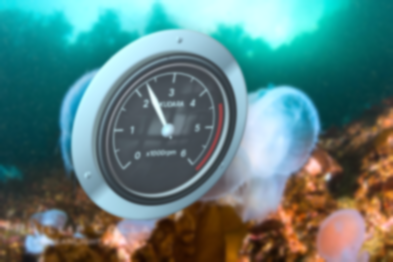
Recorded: 2250 rpm
